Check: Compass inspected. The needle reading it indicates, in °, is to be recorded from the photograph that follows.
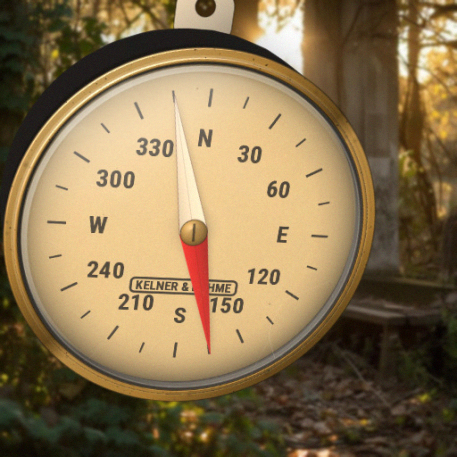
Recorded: 165 °
